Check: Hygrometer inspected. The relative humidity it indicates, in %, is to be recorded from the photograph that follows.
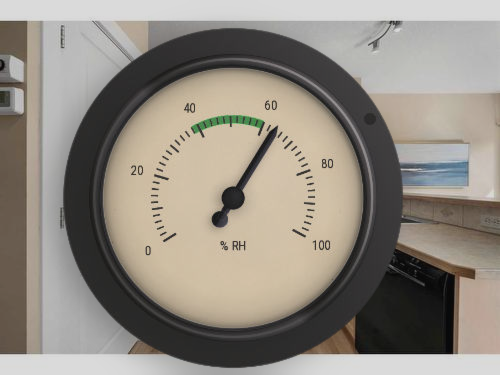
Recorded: 64 %
